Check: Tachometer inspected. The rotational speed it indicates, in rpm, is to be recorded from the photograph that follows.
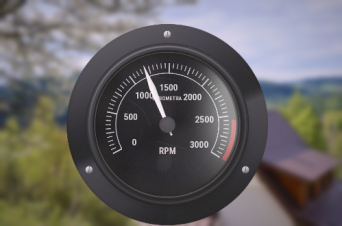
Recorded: 1200 rpm
